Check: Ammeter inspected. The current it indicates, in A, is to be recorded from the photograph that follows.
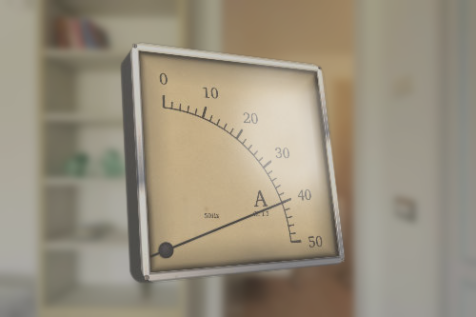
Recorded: 40 A
